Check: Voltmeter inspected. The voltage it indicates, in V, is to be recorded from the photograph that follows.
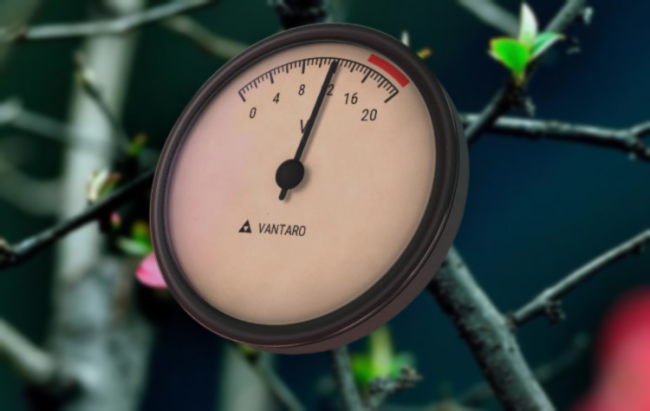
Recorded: 12 V
